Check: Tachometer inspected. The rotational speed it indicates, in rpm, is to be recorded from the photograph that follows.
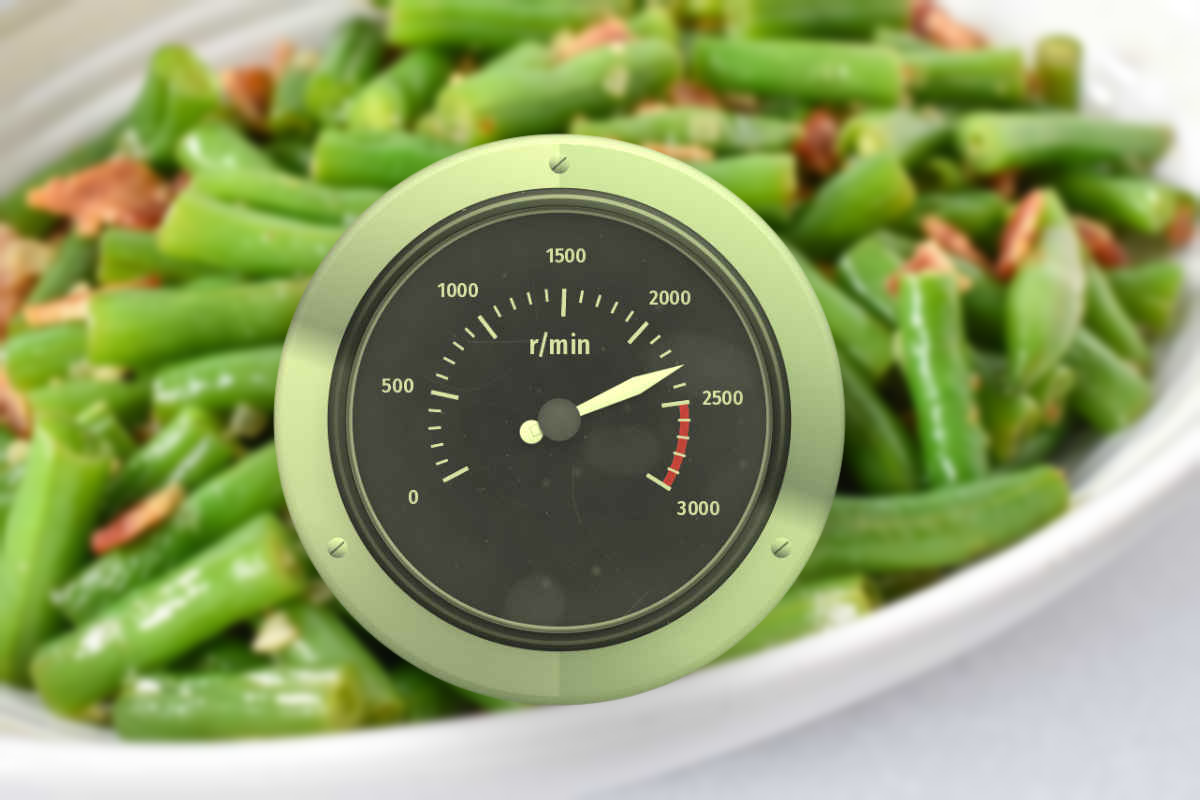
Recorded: 2300 rpm
